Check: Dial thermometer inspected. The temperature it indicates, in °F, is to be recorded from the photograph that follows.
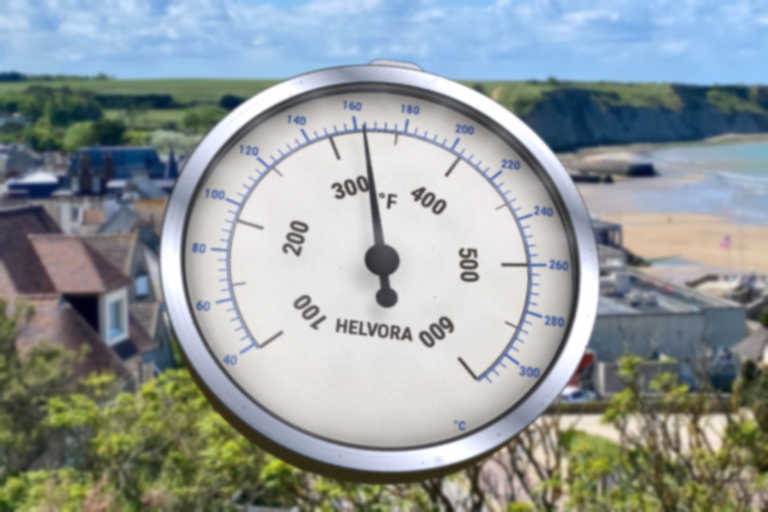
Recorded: 325 °F
